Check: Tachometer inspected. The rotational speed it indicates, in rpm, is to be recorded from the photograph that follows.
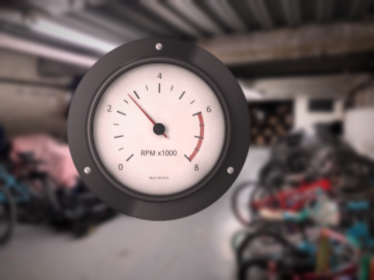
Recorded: 2750 rpm
